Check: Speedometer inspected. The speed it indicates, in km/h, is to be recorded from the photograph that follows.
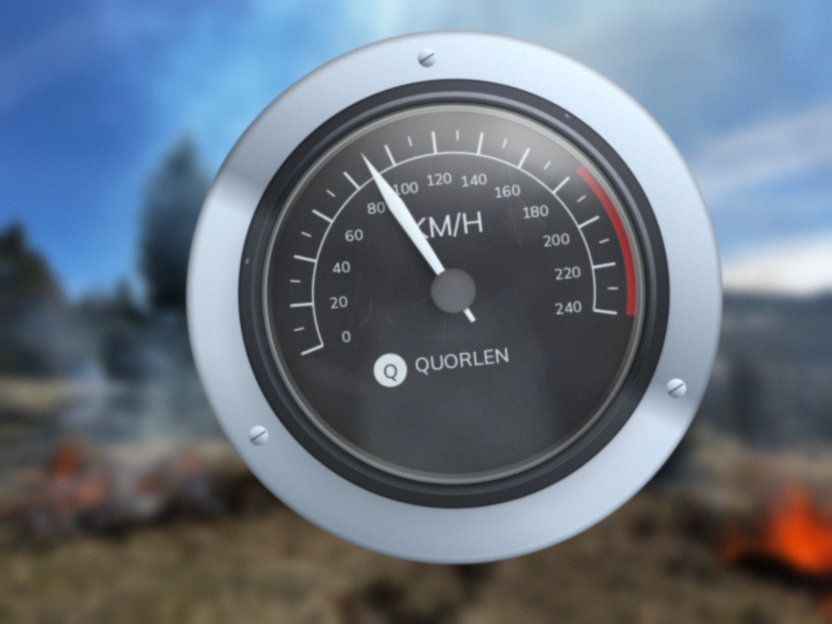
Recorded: 90 km/h
